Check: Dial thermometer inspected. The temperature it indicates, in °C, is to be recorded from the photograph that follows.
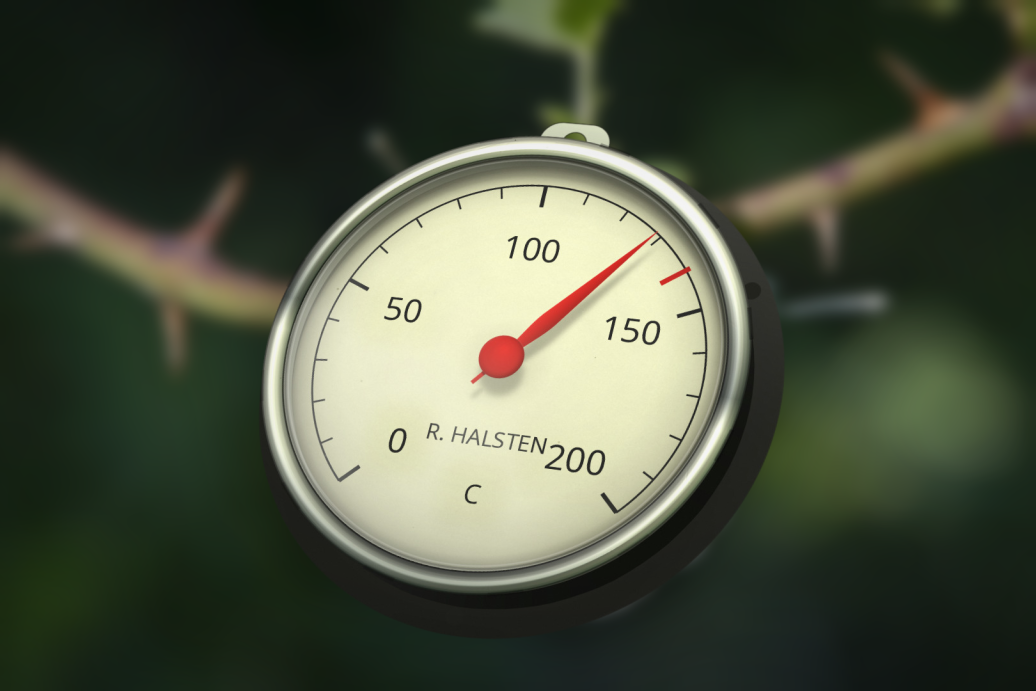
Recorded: 130 °C
